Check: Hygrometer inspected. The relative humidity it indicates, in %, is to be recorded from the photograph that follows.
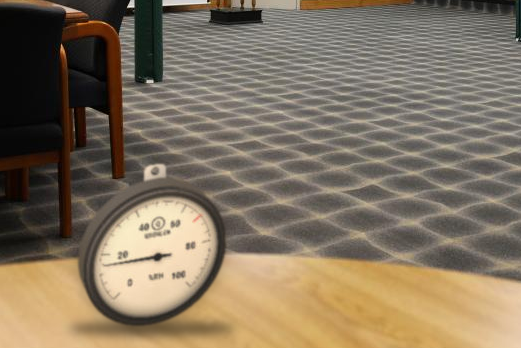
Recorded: 16 %
